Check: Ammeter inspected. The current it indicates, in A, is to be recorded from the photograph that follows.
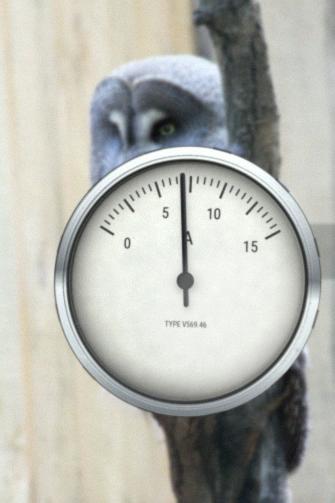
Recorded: 7 A
